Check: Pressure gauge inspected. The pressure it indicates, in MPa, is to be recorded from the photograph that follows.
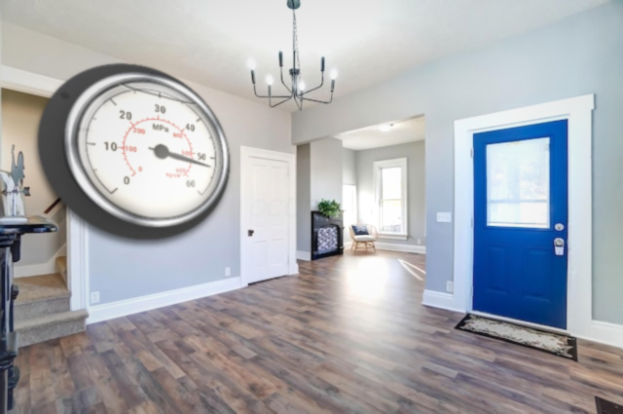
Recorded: 52.5 MPa
